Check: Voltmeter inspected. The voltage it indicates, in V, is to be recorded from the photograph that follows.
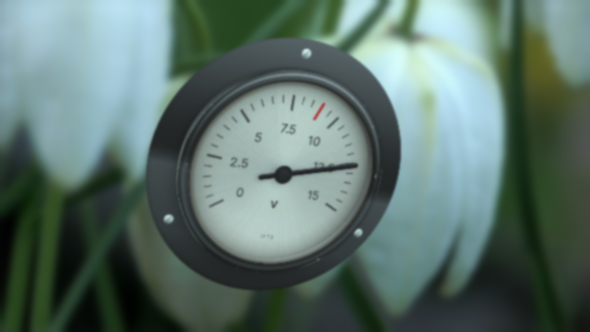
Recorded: 12.5 V
